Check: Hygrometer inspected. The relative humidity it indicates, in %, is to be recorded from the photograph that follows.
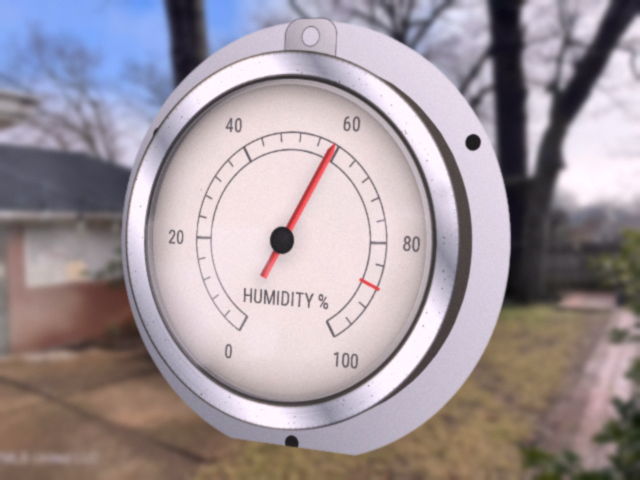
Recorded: 60 %
